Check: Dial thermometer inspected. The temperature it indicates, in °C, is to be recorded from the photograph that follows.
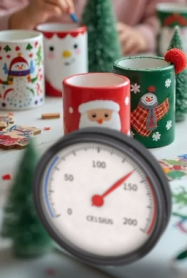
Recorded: 137.5 °C
